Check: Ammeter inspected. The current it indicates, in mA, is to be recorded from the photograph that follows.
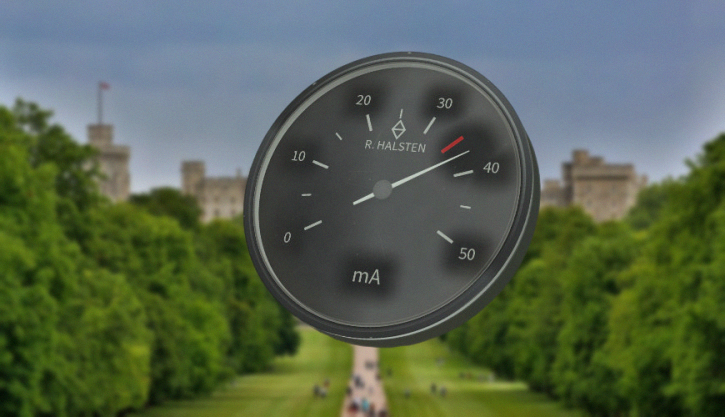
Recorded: 37.5 mA
